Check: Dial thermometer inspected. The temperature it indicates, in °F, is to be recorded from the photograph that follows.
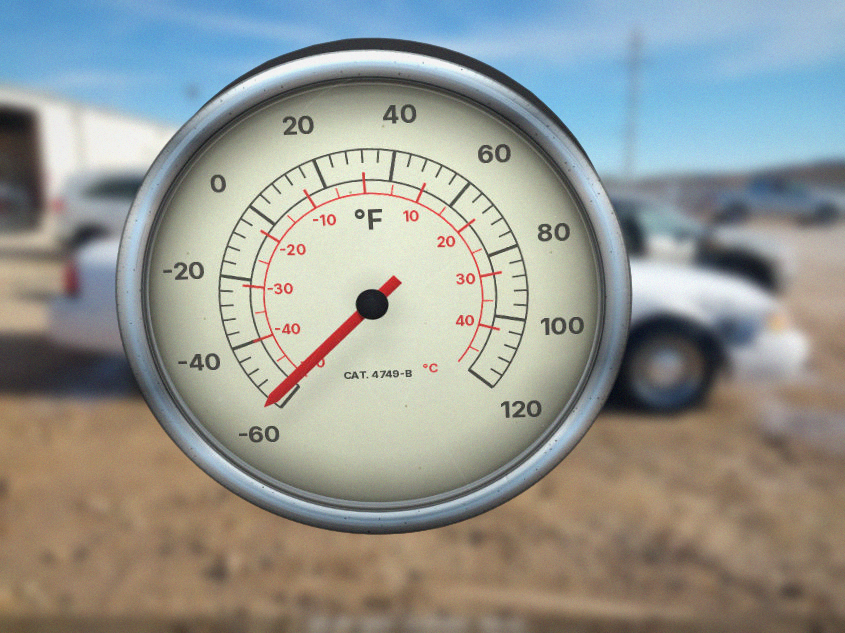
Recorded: -56 °F
